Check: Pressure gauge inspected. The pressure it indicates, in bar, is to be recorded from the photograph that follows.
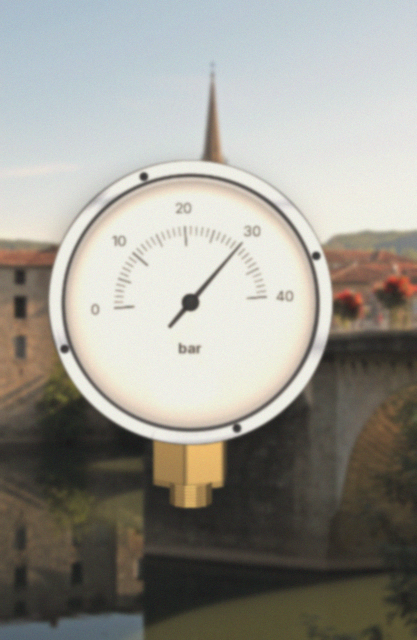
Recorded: 30 bar
